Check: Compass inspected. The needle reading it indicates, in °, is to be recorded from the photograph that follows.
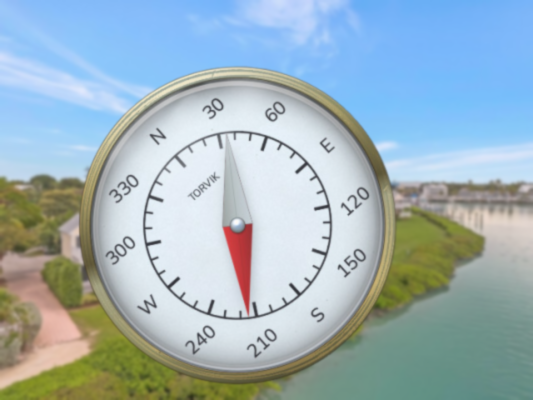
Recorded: 215 °
